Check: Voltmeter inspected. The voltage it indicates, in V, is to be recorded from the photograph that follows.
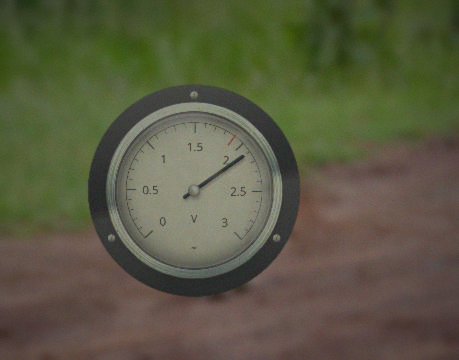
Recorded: 2.1 V
